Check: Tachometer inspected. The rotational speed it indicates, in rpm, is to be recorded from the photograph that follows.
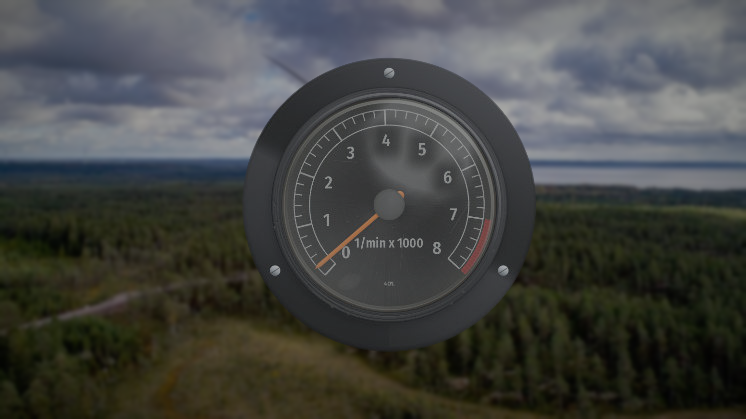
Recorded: 200 rpm
